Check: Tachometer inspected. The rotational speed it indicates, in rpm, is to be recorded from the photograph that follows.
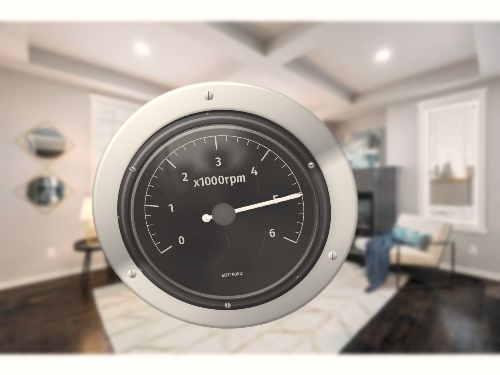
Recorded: 5000 rpm
